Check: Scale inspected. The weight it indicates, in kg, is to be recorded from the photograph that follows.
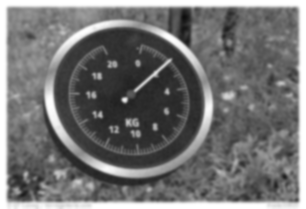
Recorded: 2 kg
